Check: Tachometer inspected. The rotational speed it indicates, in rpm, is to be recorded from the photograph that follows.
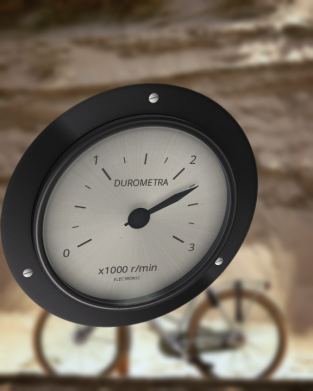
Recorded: 2250 rpm
